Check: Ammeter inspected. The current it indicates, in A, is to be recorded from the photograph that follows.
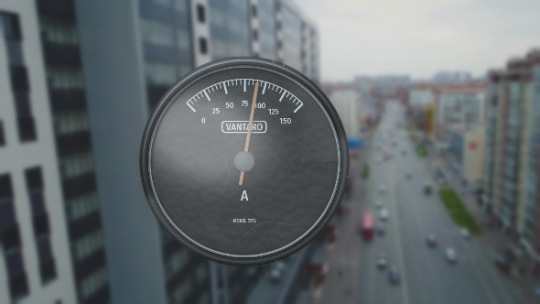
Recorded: 90 A
